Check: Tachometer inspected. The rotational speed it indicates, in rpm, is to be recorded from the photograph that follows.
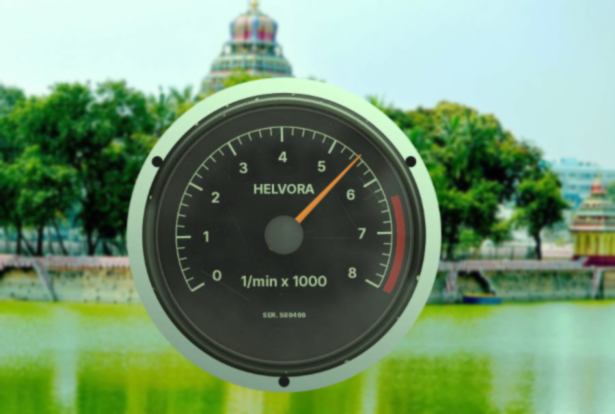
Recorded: 5500 rpm
